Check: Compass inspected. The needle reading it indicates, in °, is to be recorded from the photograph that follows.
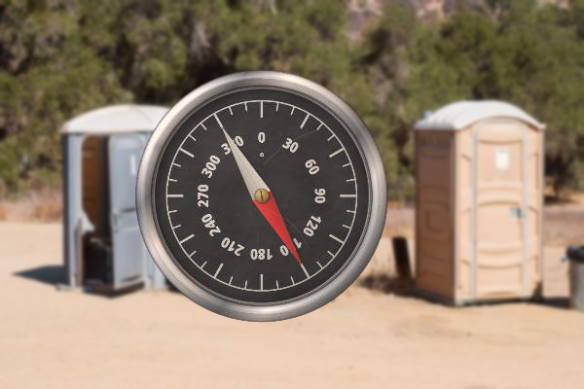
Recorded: 150 °
